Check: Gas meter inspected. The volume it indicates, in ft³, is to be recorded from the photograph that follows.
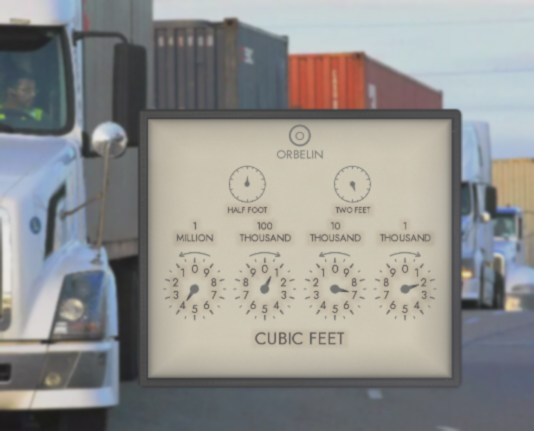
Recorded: 407200 ft³
